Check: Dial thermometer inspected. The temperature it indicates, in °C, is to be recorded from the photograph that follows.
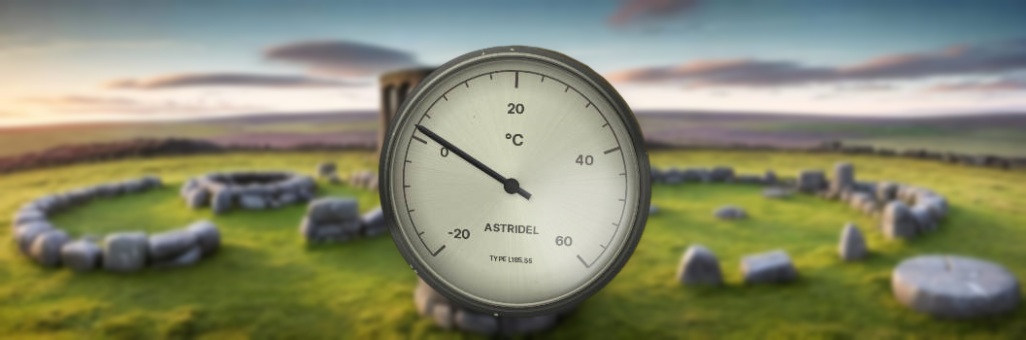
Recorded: 2 °C
